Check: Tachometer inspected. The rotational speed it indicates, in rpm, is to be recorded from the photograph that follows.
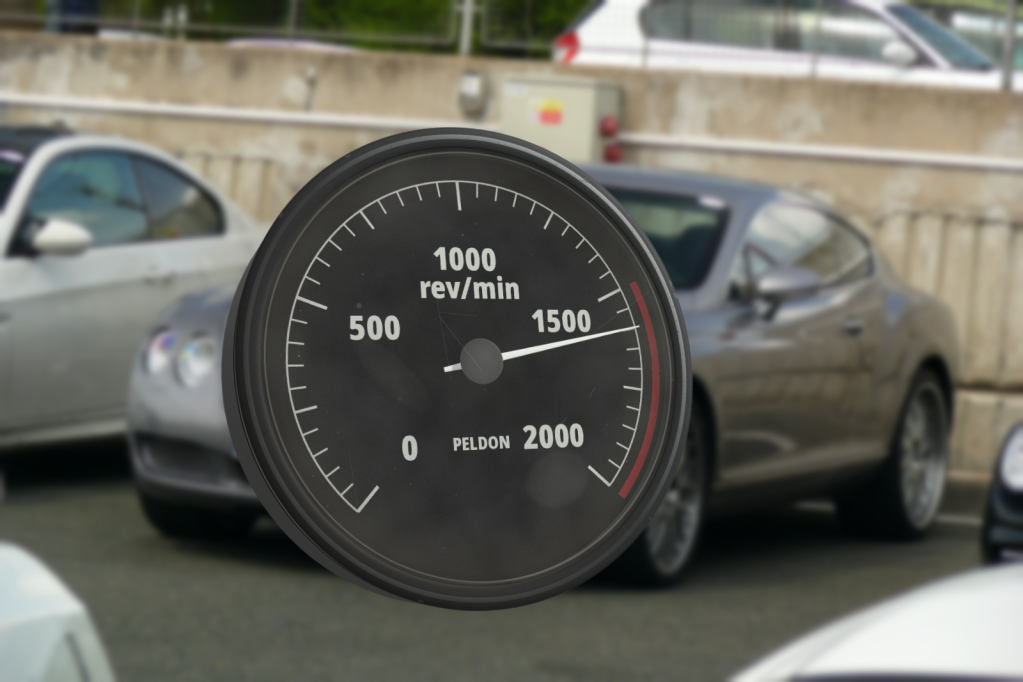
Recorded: 1600 rpm
